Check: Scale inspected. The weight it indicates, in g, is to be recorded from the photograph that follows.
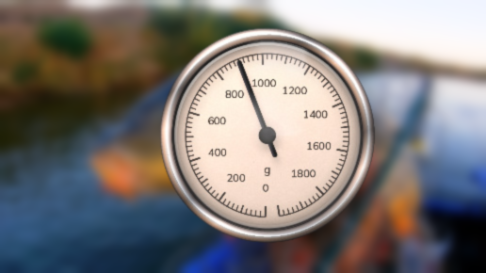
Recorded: 900 g
